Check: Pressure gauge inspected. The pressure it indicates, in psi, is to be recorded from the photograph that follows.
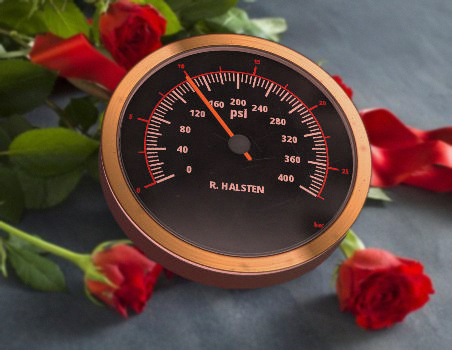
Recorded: 140 psi
